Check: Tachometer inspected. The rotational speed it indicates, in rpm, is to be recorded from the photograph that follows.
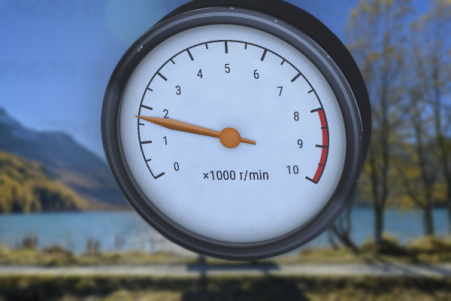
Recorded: 1750 rpm
